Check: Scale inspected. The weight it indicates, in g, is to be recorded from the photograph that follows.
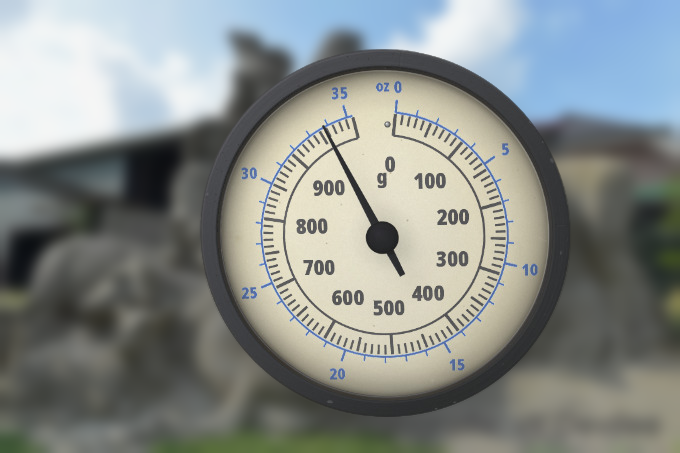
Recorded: 960 g
